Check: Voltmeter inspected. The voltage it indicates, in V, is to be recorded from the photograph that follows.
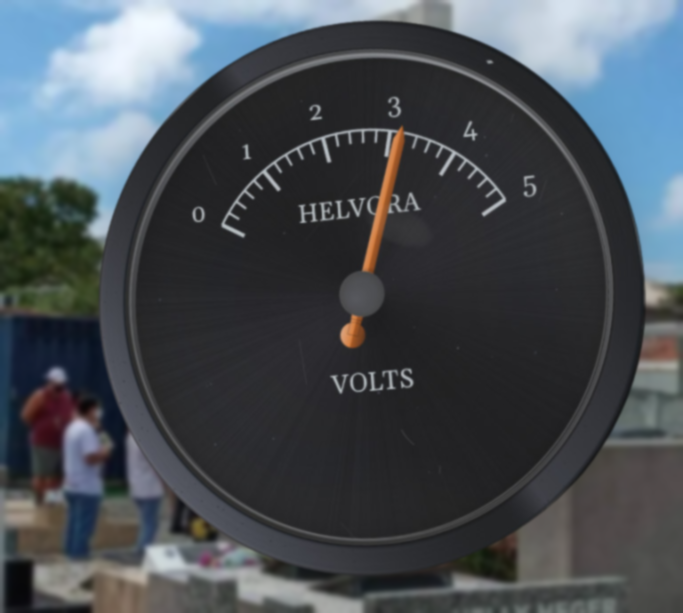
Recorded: 3.2 V
